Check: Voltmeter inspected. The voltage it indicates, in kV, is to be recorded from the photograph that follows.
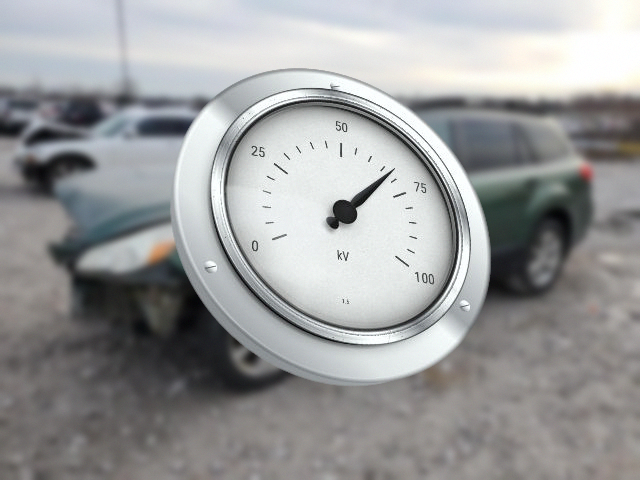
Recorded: 67.5 kV
